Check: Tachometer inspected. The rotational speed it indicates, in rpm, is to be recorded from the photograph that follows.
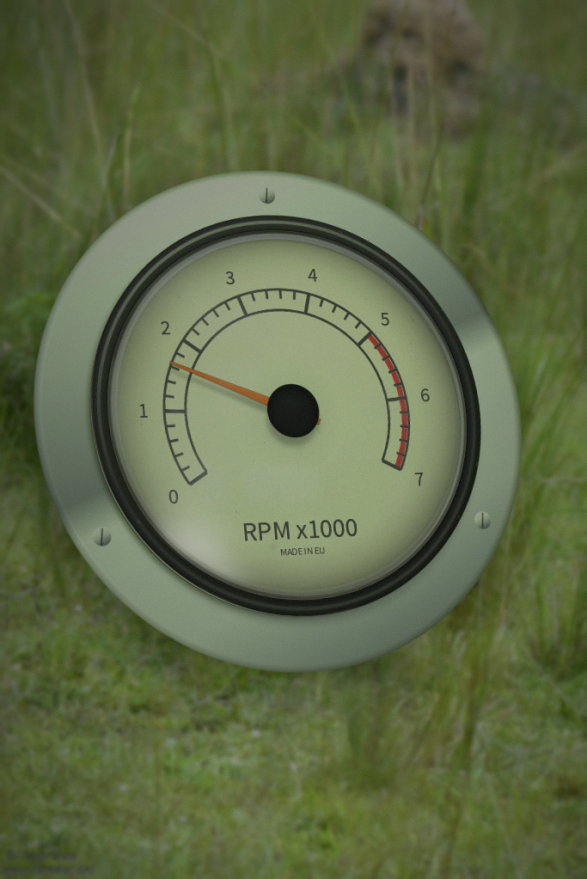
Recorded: 1600 rpm
